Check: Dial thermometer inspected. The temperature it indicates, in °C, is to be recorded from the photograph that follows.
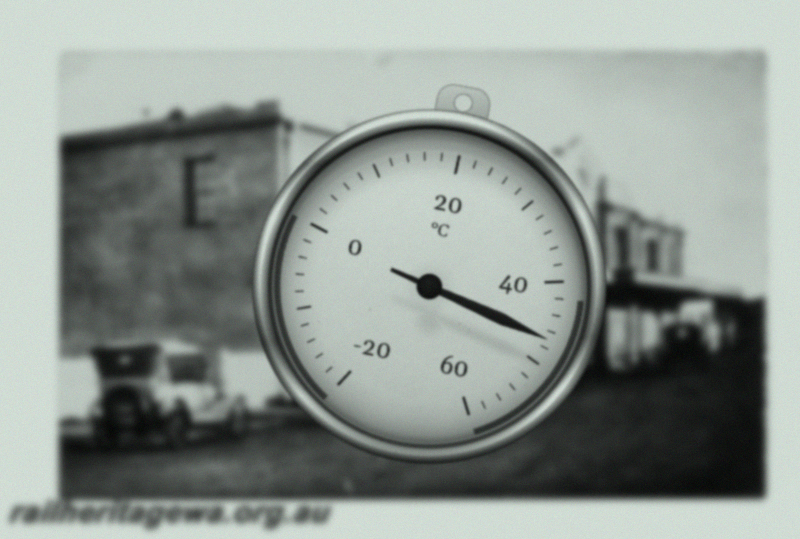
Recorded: 47 °C
